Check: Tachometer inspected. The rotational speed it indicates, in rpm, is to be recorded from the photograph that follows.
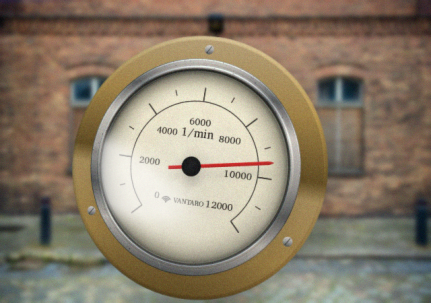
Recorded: 9500 rpm
